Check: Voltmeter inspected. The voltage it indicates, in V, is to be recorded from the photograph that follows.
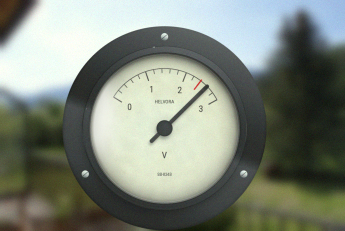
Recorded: 2.6 V
